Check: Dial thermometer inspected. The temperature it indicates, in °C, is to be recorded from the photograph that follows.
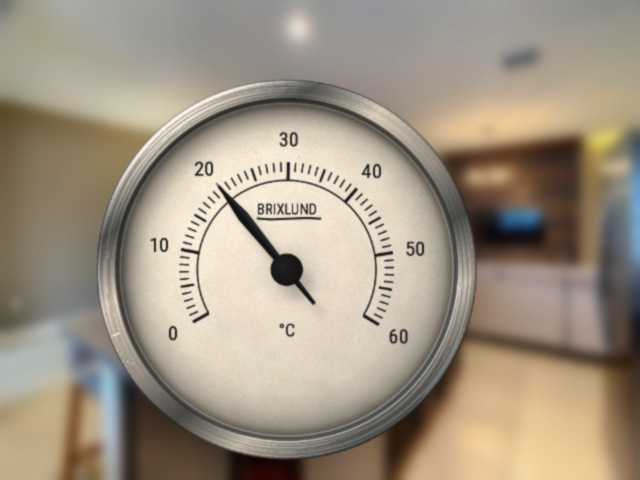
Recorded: 20 °C
